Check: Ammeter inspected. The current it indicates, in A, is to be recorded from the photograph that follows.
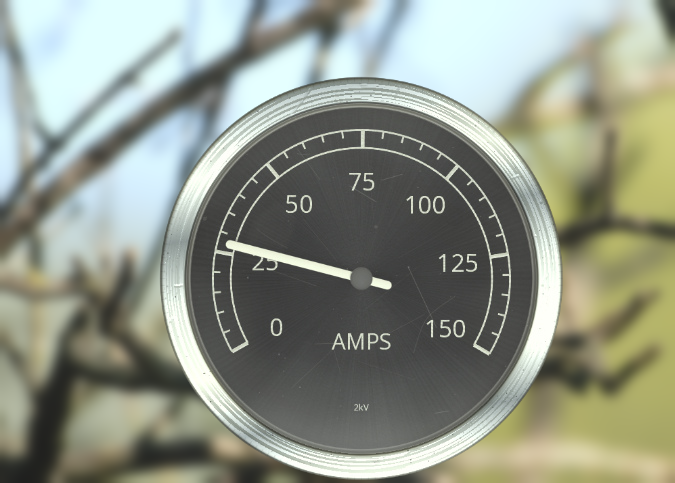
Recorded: 27.5 A
